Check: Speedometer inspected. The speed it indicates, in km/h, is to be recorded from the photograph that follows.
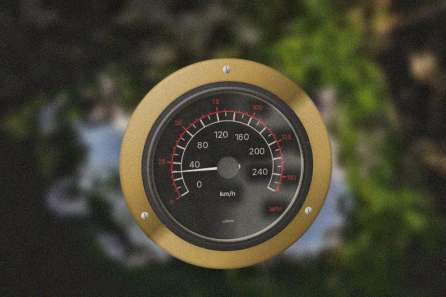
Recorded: 30 km/h
